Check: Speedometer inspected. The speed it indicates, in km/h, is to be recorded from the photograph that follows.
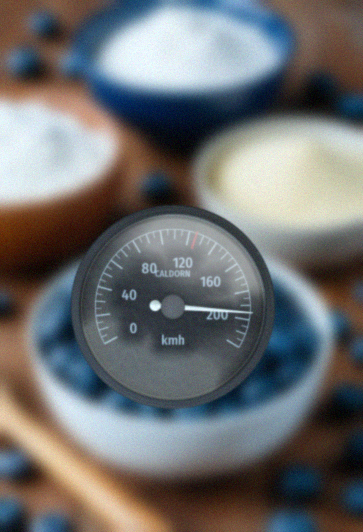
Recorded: 195 km/h
